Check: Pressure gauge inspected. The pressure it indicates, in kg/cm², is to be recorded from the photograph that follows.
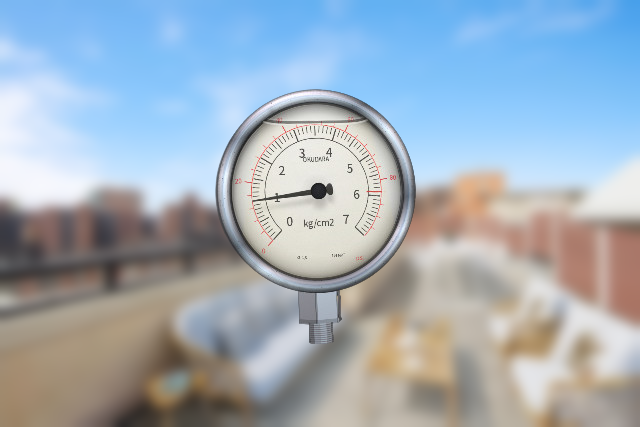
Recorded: 1 kg/cm²
